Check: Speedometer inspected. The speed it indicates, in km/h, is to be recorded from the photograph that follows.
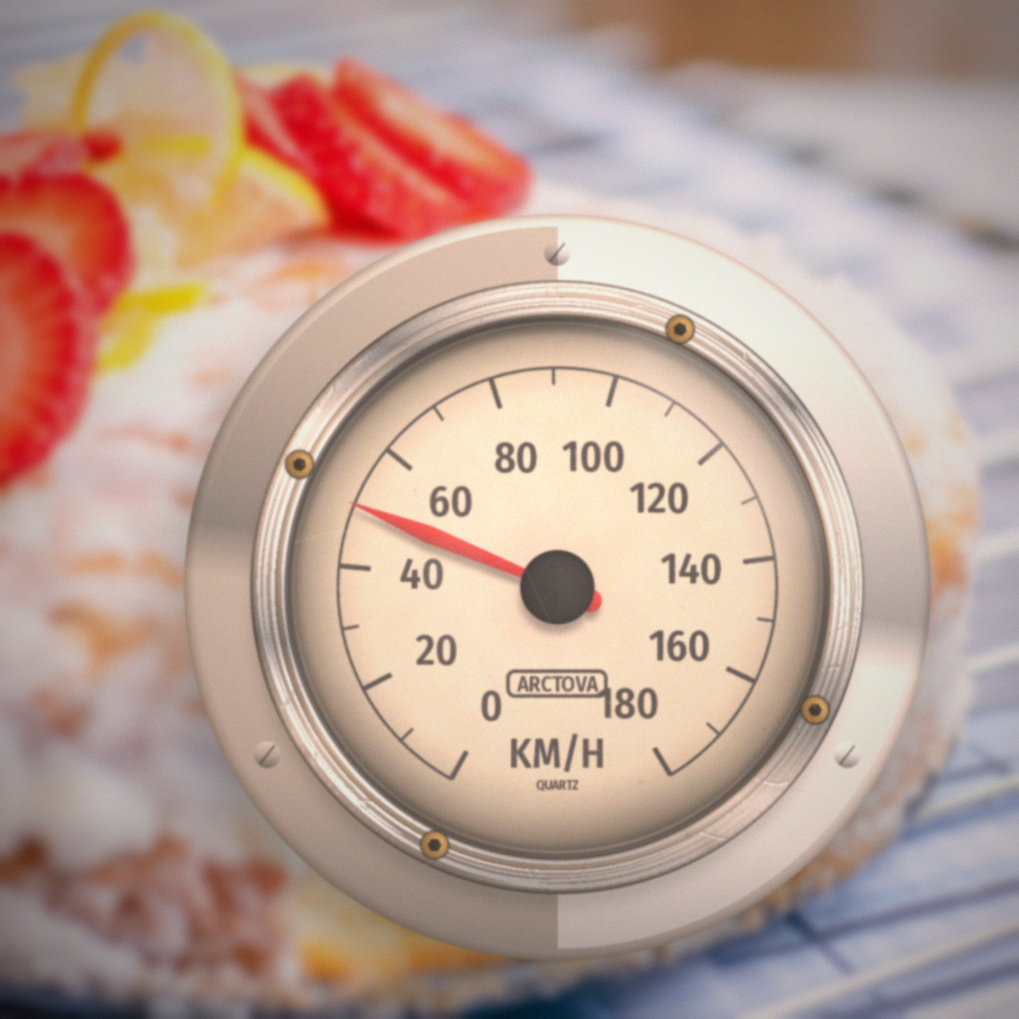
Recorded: 50 km/h
